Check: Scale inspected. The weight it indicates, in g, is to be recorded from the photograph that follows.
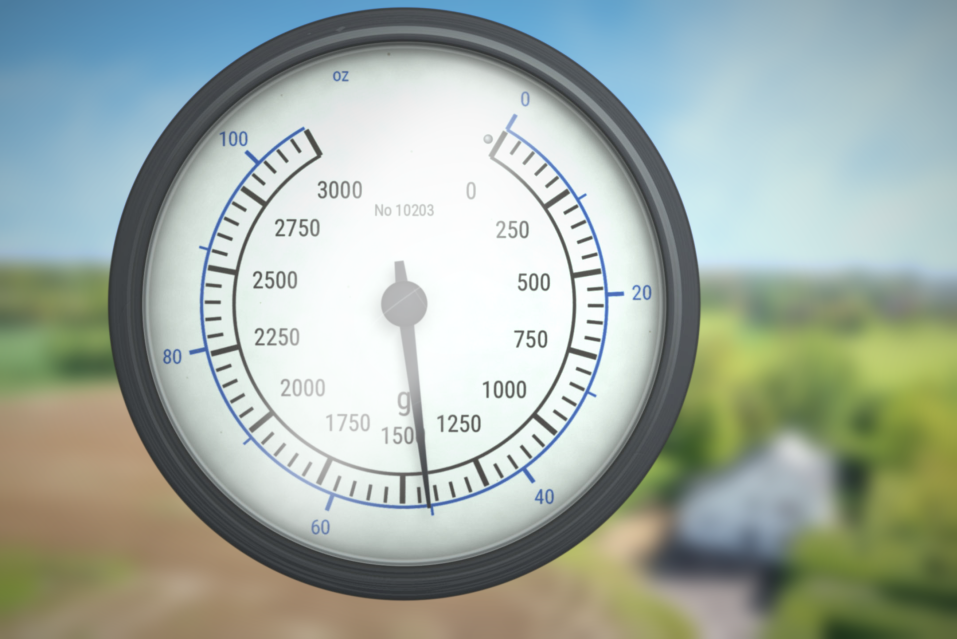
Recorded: 1425 g
